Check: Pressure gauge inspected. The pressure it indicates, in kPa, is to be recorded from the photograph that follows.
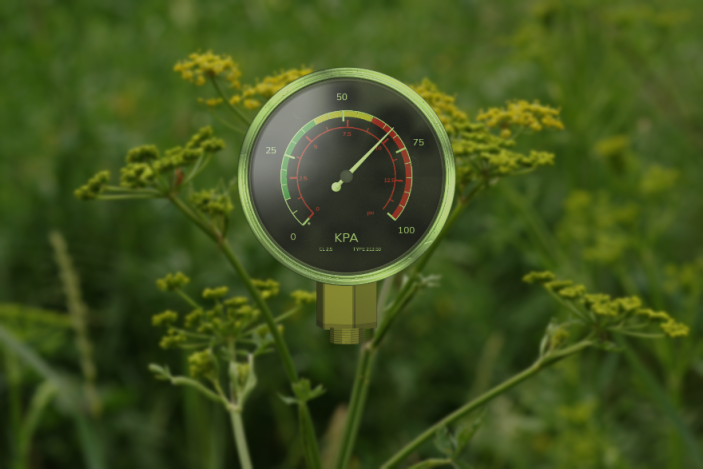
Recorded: 67.5 kPa
